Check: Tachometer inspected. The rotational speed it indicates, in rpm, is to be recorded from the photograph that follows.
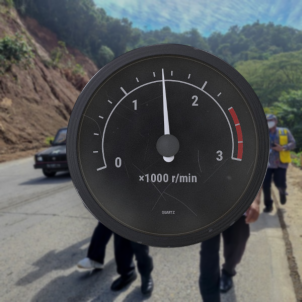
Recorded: 1500 rpm
